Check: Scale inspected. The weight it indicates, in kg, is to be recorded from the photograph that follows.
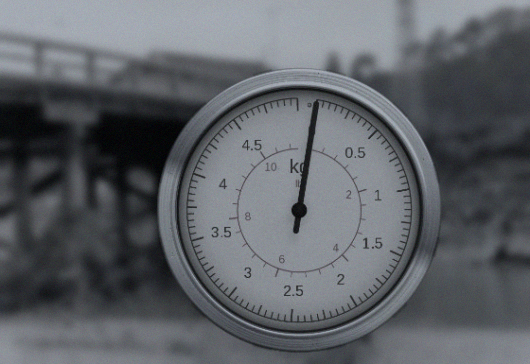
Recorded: 0 kg
